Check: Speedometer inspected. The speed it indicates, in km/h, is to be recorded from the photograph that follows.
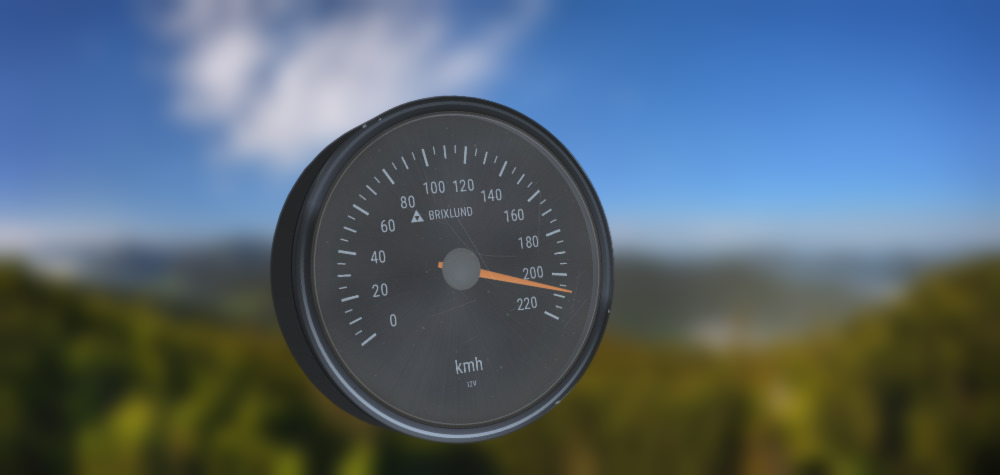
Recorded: 207.5 km/h
